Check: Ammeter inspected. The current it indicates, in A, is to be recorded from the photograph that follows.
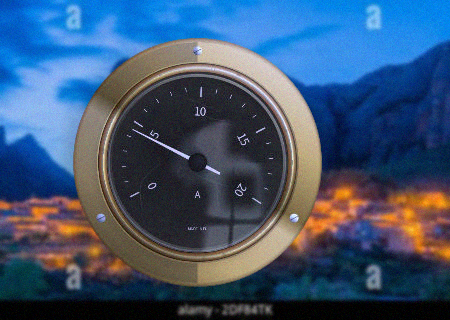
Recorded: 4.5 A
